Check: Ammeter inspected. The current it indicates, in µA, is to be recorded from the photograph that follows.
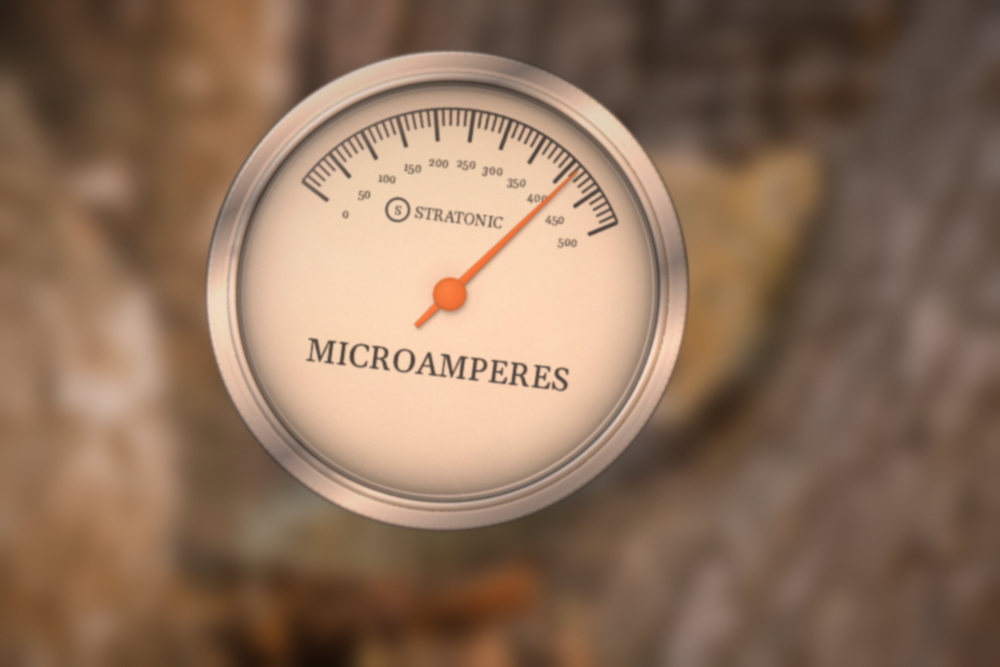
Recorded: 410 µA
